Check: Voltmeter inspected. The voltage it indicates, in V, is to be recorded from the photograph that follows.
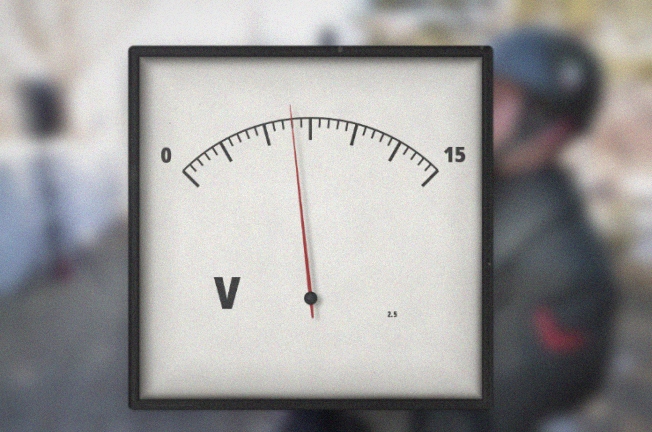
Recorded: 6.5 V
